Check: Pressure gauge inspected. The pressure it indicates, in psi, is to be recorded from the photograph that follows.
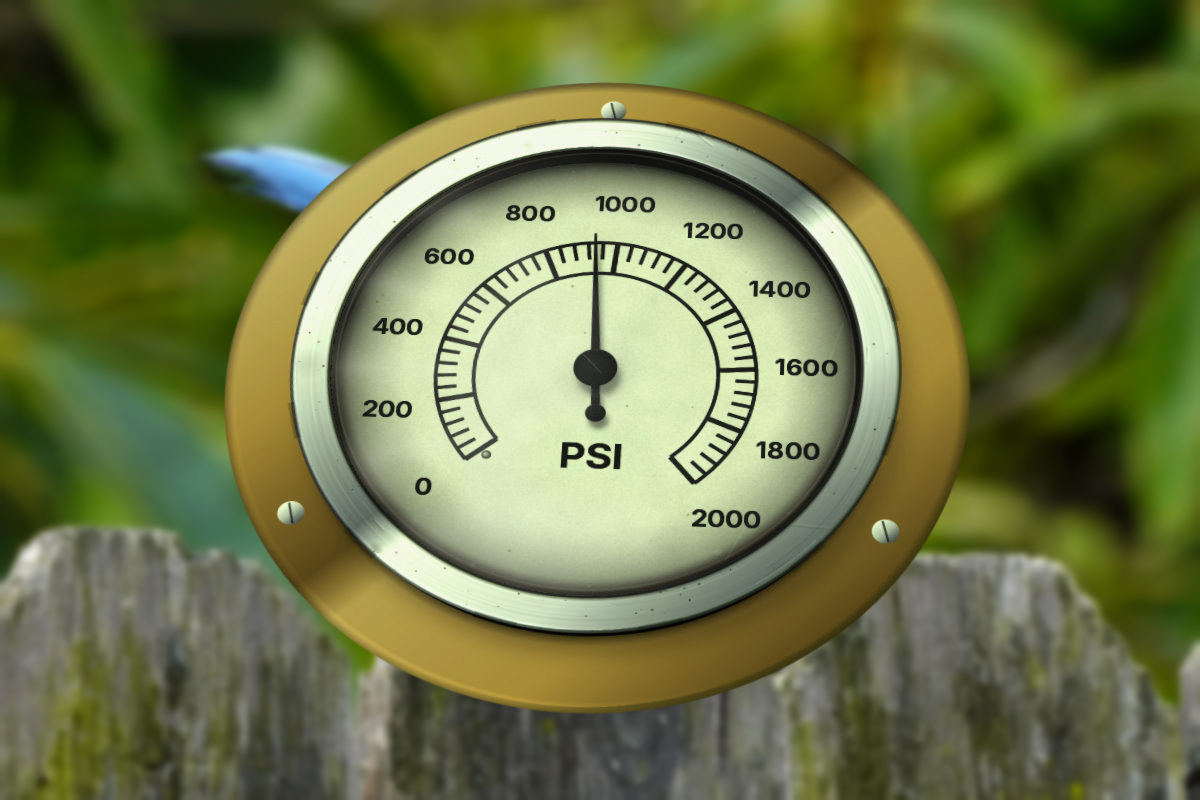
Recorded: 940 psi
